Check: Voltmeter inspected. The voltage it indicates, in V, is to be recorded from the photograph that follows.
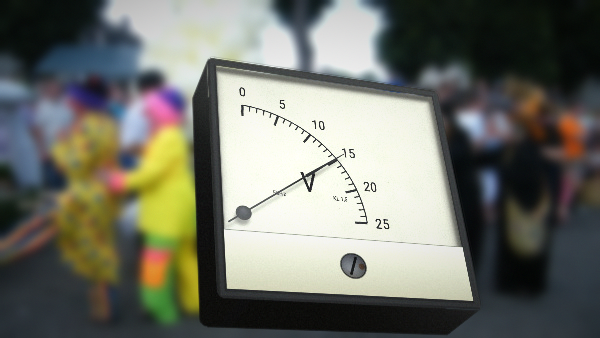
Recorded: 15 V
